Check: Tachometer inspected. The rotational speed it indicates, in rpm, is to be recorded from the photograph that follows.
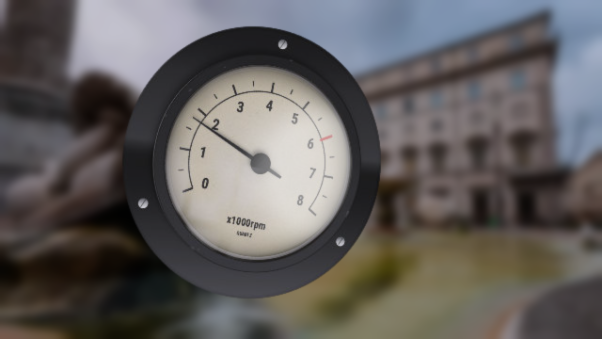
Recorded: 1750 rpm
